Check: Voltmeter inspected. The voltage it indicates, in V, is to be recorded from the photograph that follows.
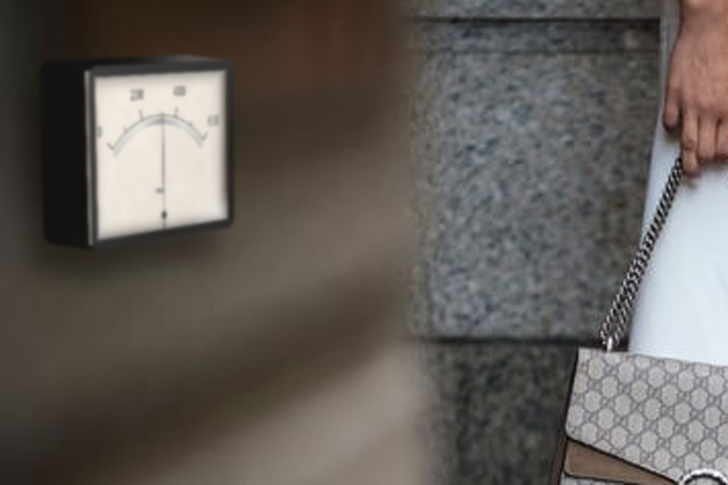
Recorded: 300 V
